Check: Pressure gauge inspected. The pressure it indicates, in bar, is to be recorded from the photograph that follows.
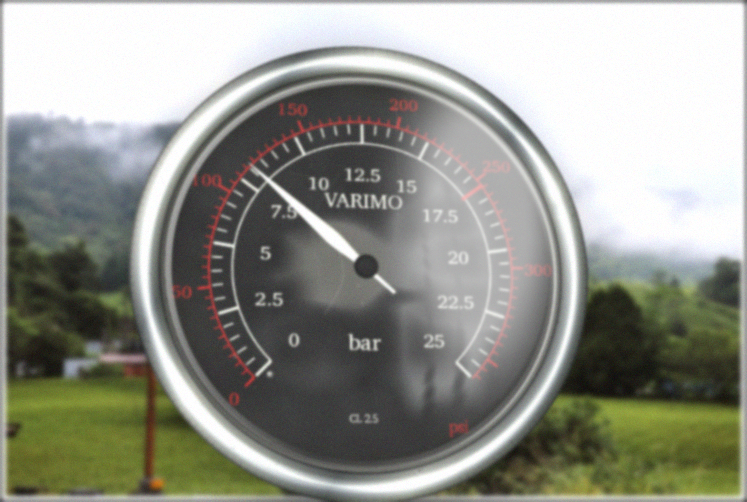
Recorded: 8 bar
